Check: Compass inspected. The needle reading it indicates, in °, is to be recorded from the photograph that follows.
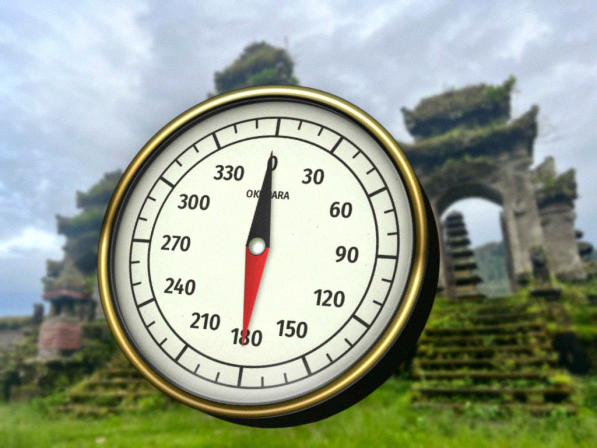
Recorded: 180 °
